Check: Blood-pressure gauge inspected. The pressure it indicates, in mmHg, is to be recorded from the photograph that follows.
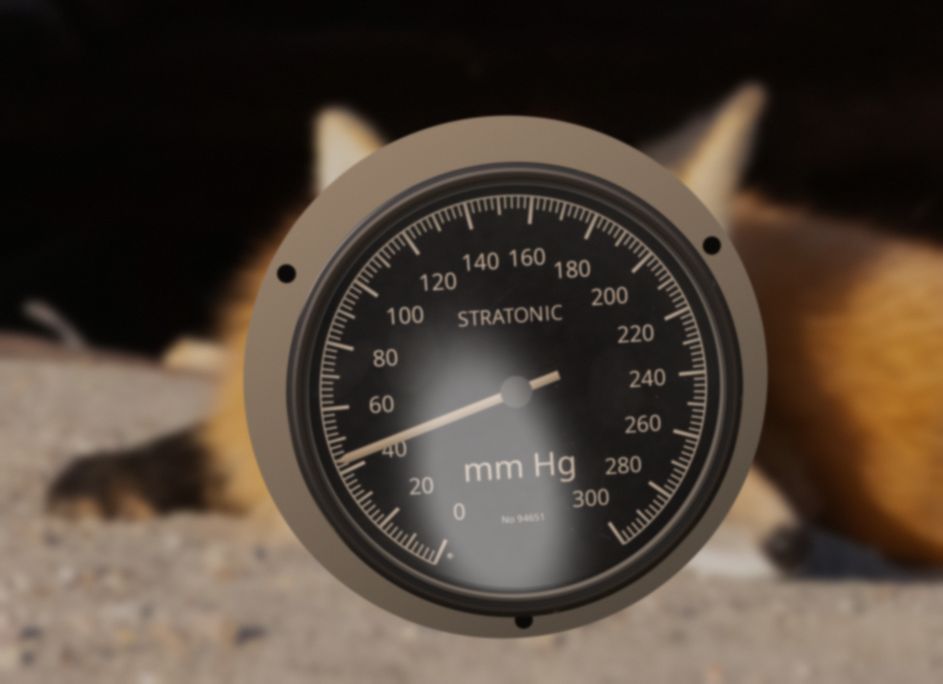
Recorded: 44 mmHg
